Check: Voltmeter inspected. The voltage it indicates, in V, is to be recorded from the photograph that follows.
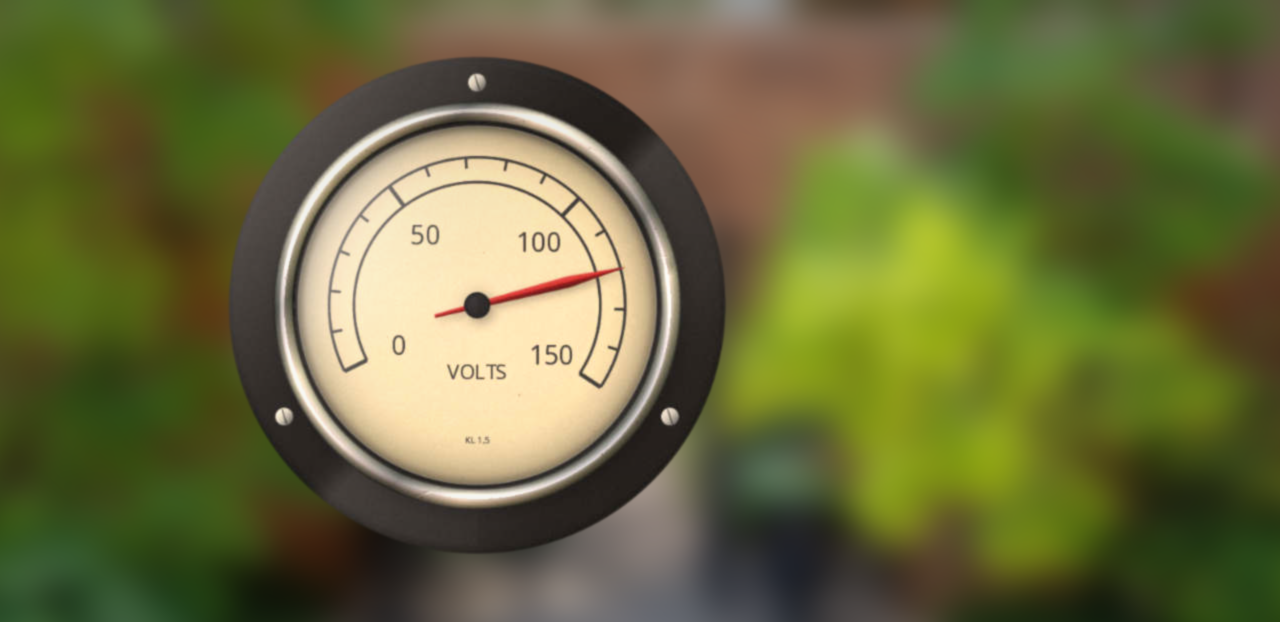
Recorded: 120 V
